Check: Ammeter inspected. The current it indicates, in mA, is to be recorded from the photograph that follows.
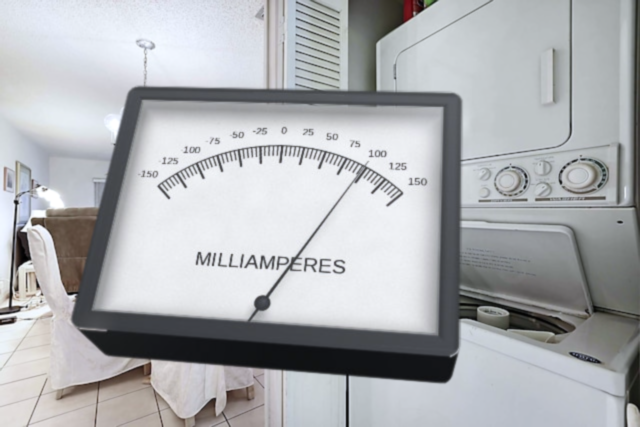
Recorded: 100 mA
